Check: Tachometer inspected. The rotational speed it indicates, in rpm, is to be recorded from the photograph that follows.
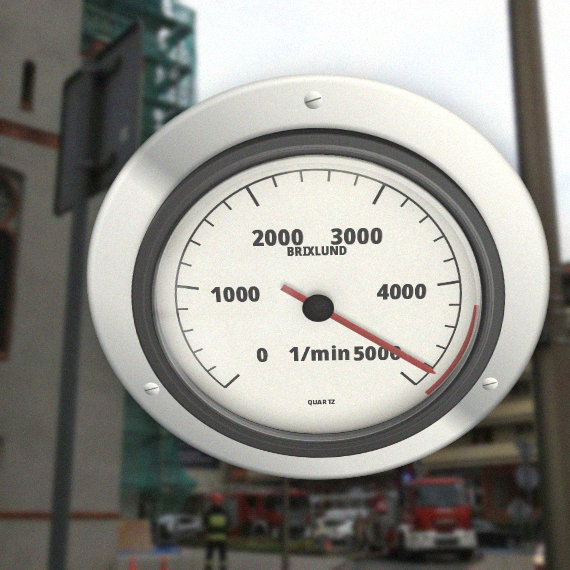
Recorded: 4800 rpm
